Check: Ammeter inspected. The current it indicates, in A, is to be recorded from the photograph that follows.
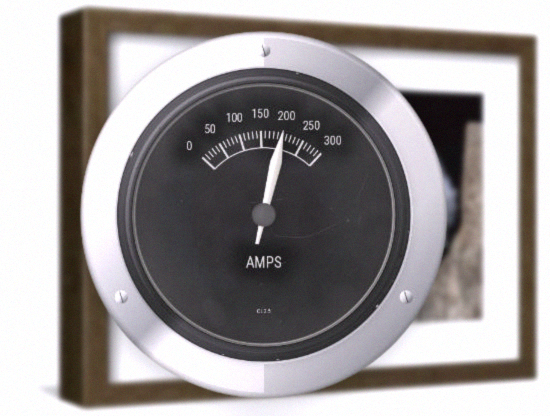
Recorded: 200 A
